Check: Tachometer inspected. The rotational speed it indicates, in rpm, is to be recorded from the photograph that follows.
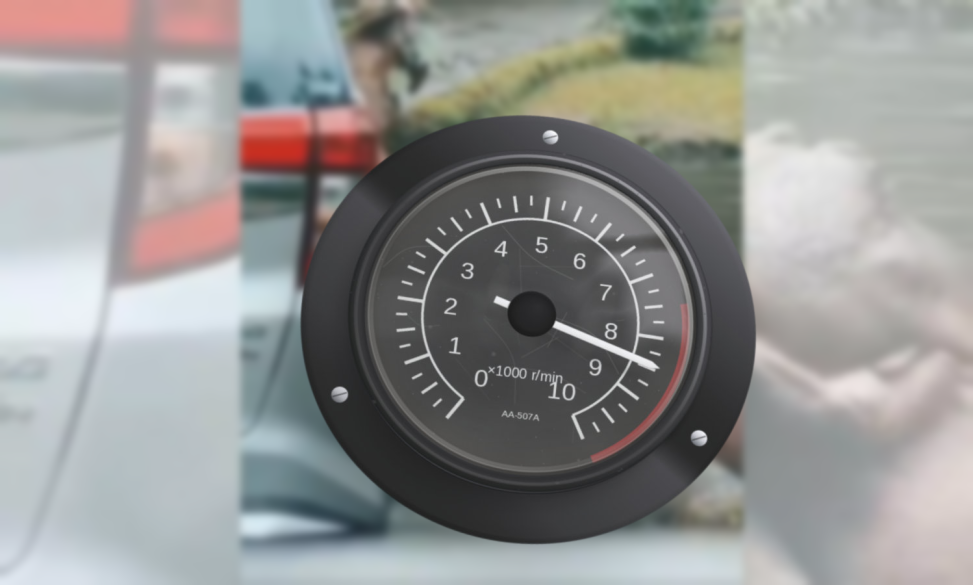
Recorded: 8500 rpm
